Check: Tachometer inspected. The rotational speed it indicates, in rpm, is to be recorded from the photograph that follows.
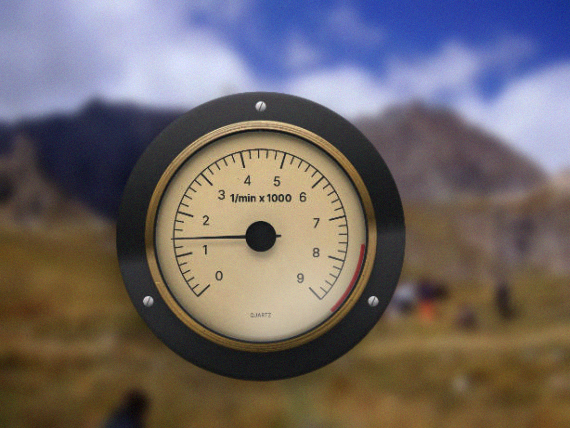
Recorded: 1400 rpm
